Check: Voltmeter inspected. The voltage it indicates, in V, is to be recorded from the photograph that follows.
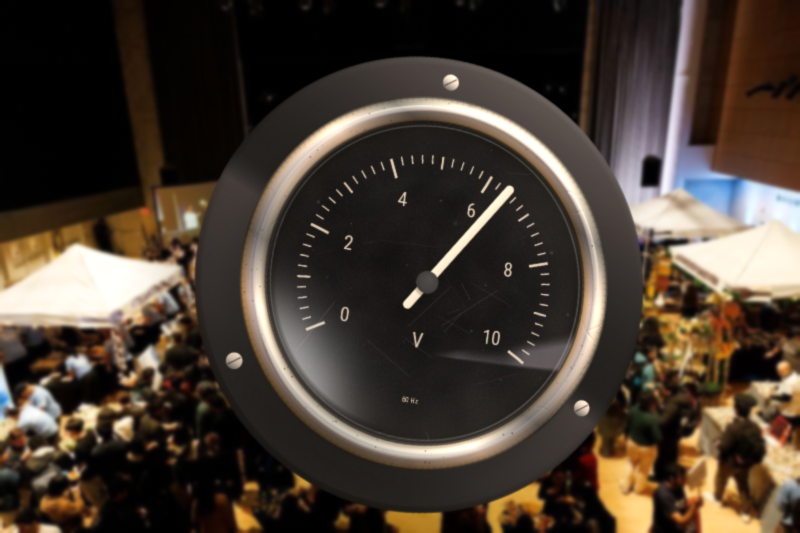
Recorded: 6.4 V
